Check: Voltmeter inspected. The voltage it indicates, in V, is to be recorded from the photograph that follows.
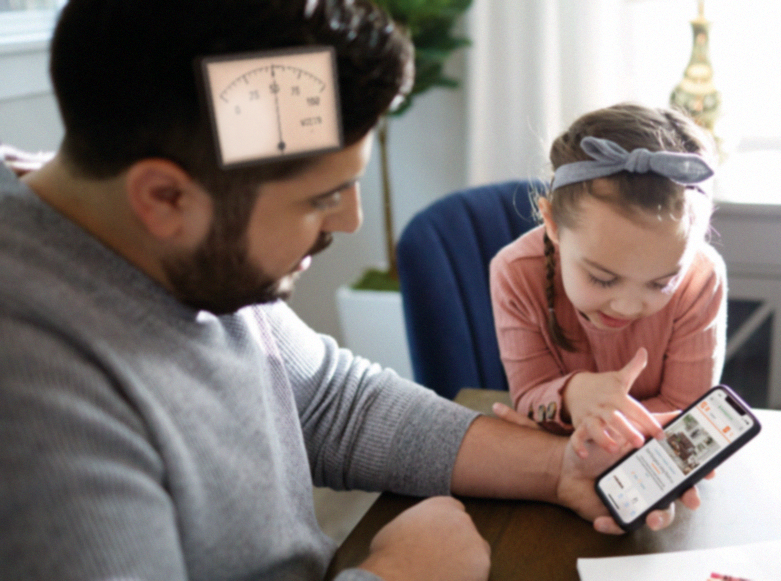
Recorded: 50 V
